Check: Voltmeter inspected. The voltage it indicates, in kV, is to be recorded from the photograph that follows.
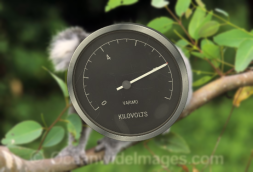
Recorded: 8 kV
